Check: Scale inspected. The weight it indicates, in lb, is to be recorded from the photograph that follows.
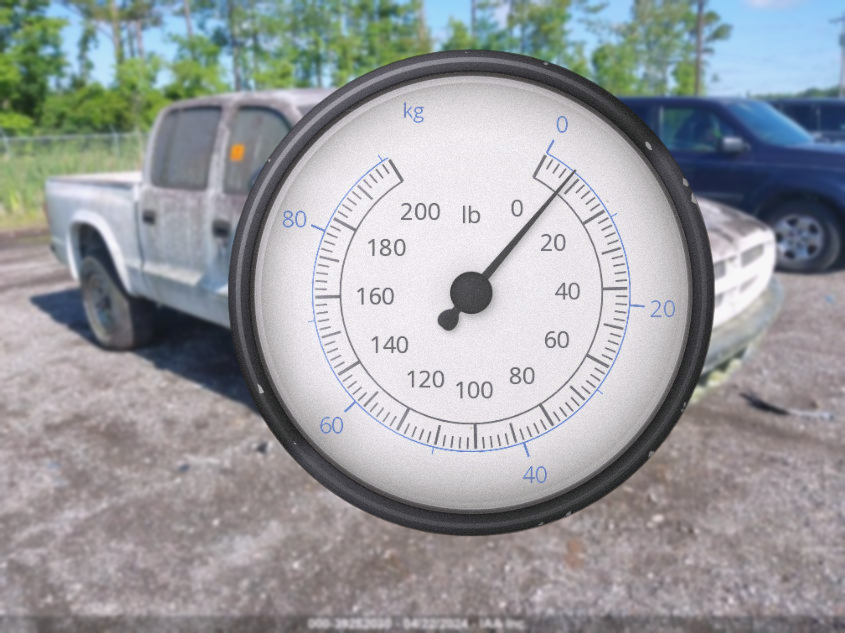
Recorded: 8 lb
